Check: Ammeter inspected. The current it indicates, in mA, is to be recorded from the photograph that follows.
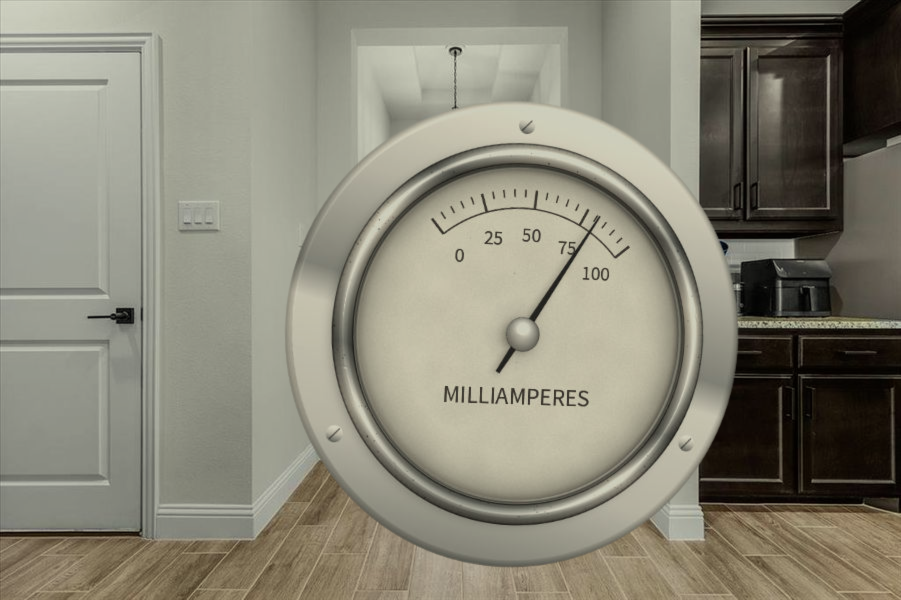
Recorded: 80 mA
